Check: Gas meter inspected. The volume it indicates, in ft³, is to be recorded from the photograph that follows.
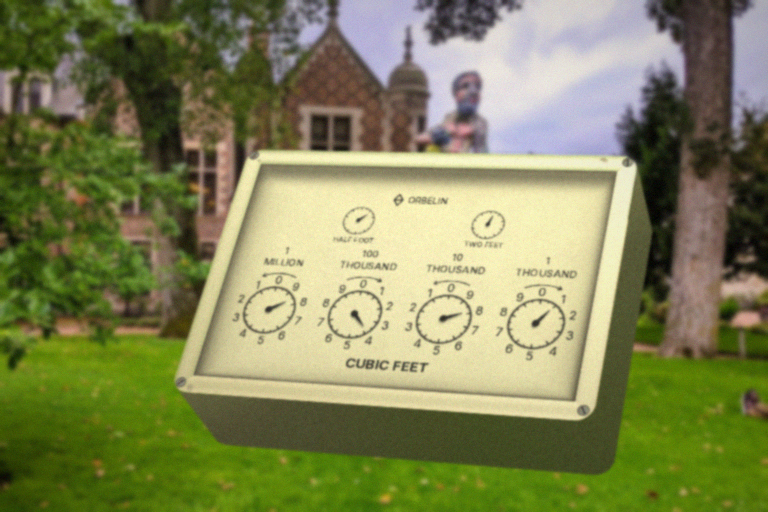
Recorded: 838100 ft³
